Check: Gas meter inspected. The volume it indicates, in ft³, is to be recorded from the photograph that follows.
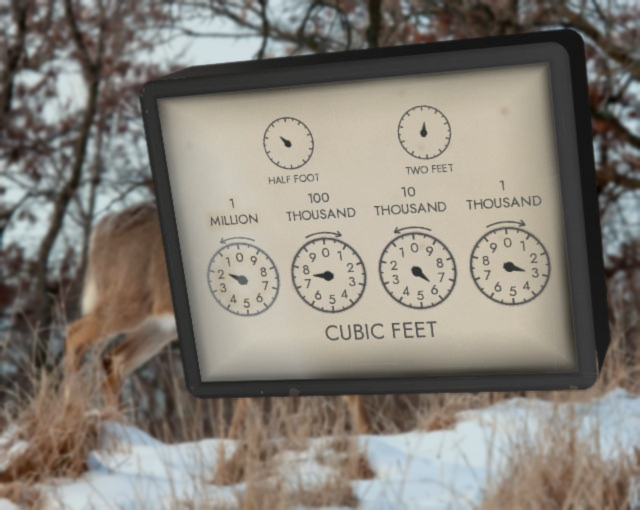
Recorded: 176300 ft³
